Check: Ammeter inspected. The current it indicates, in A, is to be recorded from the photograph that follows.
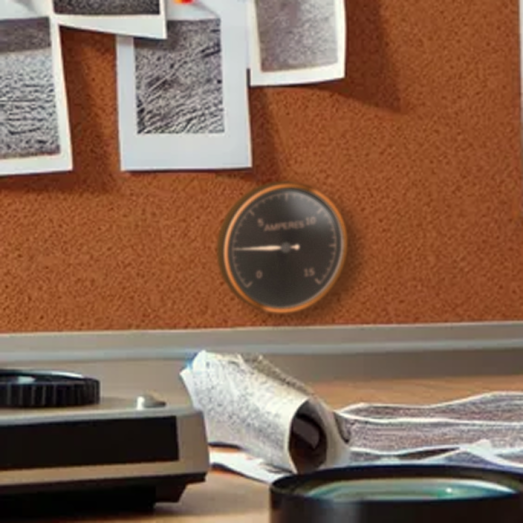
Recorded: 2.5 A
